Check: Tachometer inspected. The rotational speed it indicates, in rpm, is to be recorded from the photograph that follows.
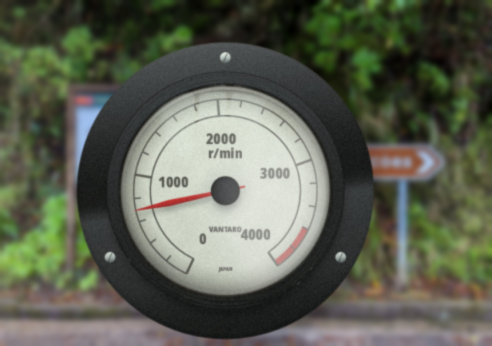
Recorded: 700 rpm
